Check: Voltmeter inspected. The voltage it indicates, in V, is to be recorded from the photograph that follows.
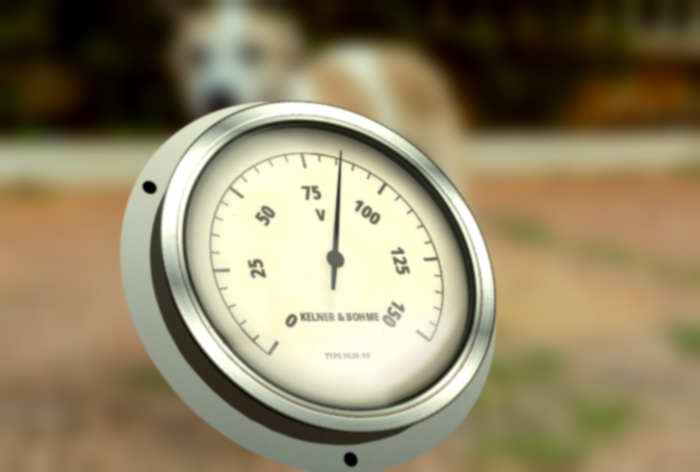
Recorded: 85 V
